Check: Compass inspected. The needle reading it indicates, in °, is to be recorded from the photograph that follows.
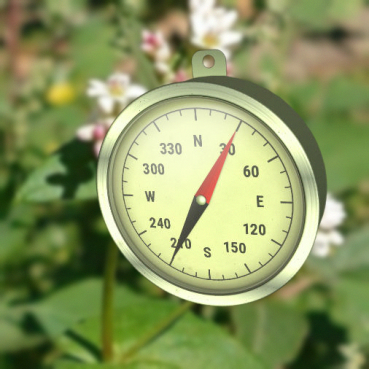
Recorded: 30 °
